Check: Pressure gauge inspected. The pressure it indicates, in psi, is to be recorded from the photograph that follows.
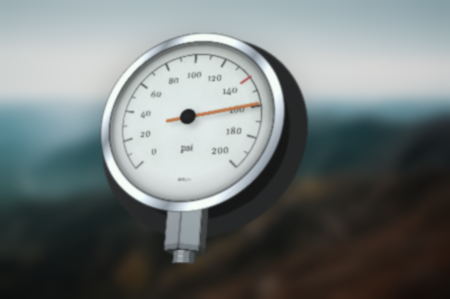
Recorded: 160 psi
